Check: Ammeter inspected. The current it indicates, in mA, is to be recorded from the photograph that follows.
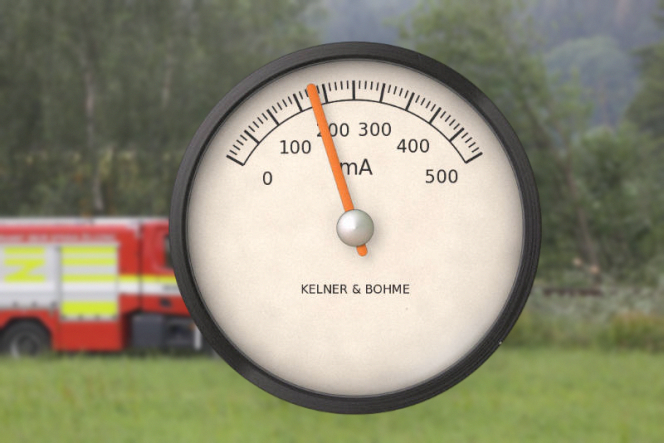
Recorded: 180 mA
